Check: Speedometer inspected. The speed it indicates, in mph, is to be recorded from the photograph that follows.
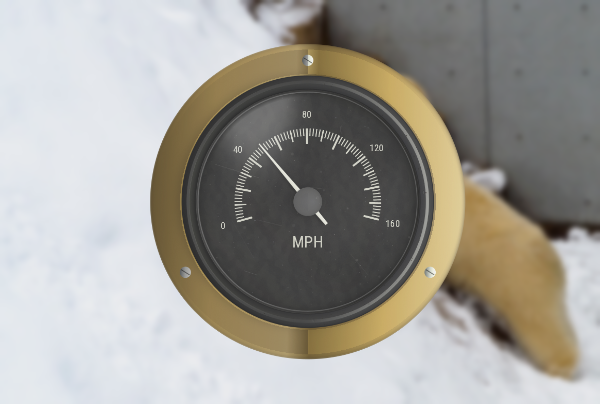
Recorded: 50 mph
